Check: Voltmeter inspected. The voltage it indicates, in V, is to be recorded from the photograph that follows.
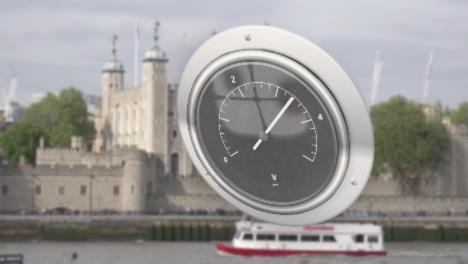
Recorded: 3.4 V
